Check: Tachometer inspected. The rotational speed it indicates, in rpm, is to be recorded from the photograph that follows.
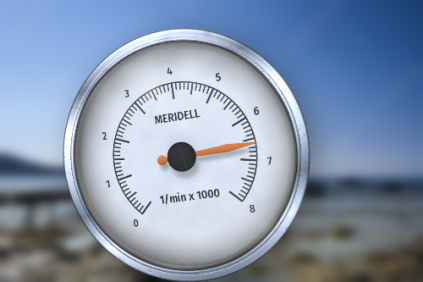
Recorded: 6600 rpm
